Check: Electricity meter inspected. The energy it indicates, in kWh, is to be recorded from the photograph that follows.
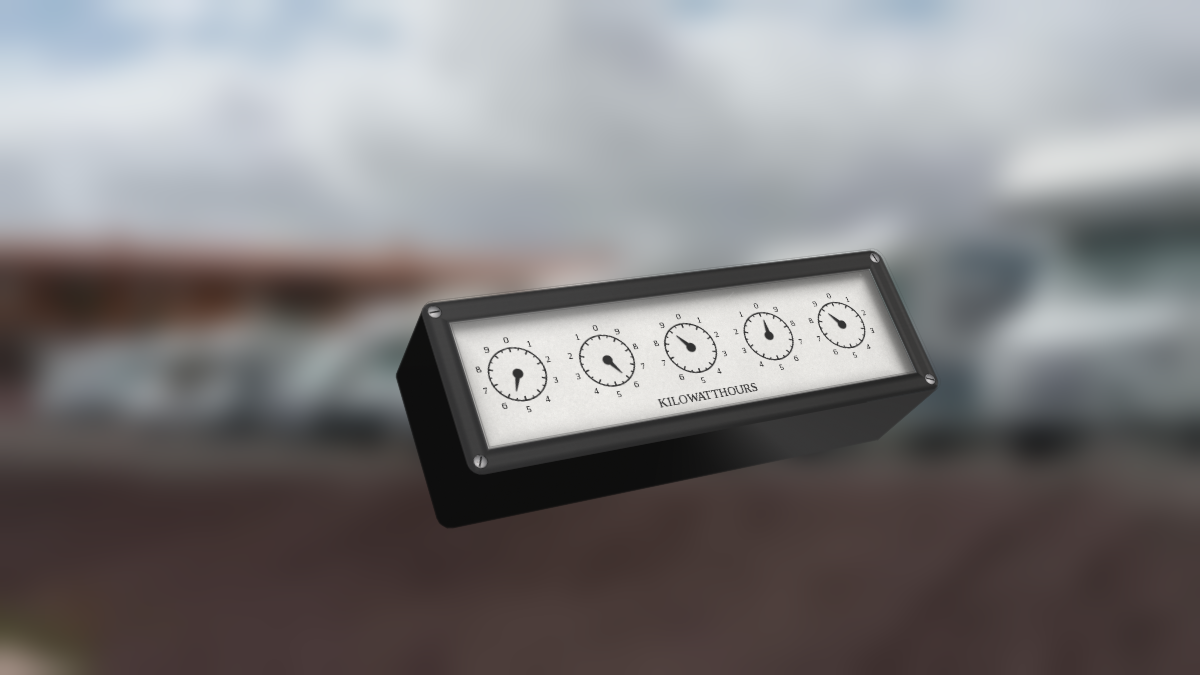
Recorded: 55899 kWh
